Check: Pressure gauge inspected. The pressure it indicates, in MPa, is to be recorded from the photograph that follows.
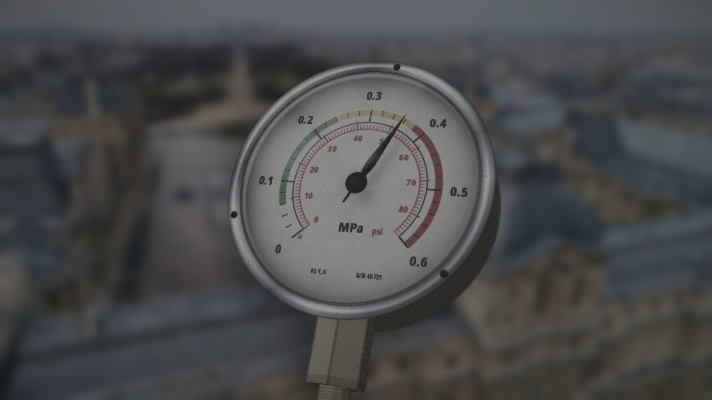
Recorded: 0.36 MPa
